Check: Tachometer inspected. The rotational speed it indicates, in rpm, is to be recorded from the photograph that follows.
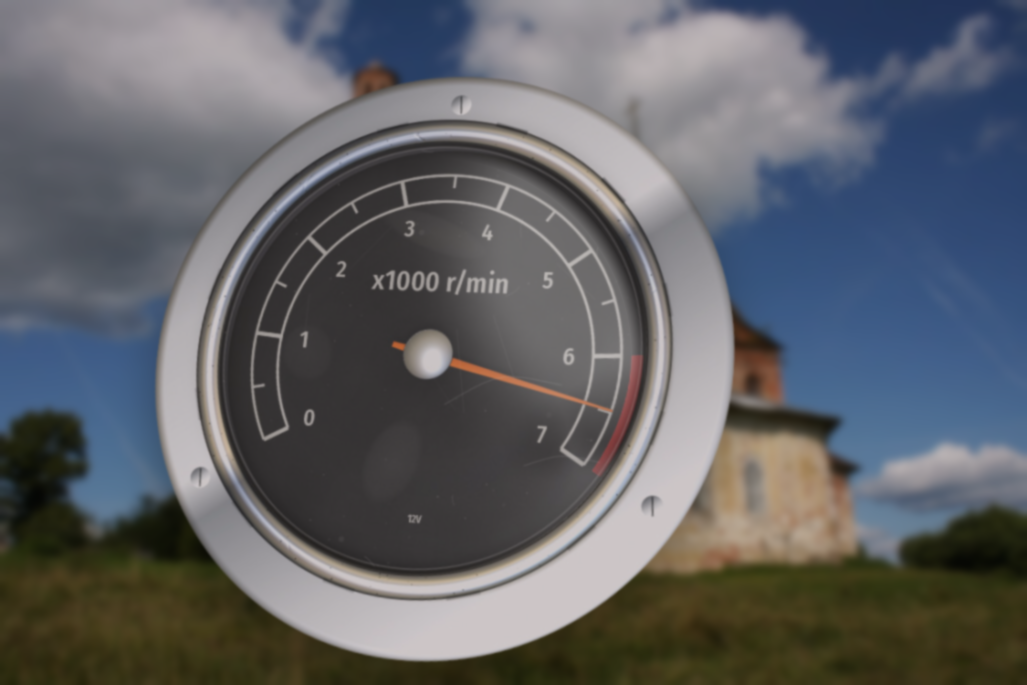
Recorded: 6500 rpm
